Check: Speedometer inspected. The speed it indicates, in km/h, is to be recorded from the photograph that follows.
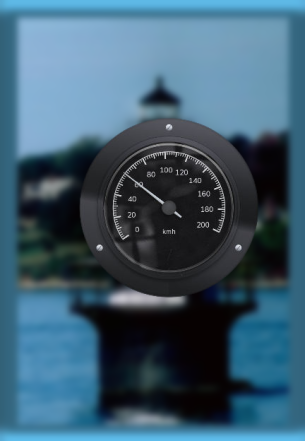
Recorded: 60 km/h
